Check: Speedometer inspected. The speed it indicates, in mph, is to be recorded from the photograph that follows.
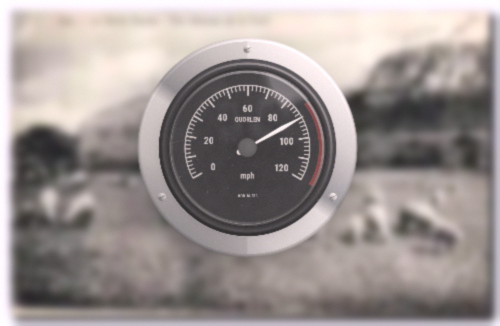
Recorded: 90 mph
